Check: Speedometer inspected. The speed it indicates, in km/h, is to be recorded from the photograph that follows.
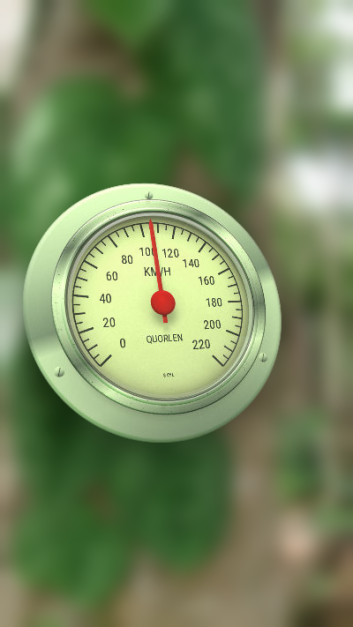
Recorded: 105 km/h
